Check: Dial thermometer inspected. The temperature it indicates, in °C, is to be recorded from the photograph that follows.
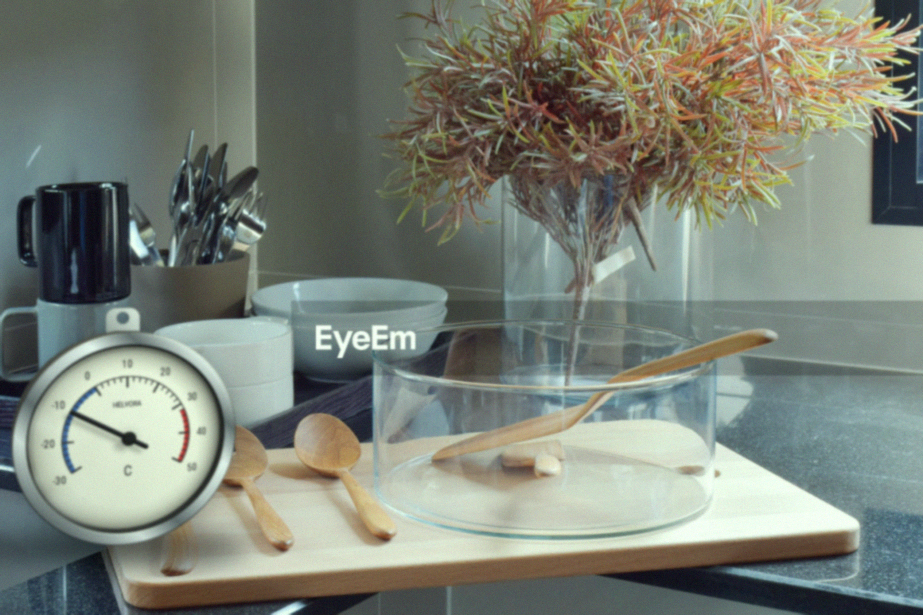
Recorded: -10 °C
